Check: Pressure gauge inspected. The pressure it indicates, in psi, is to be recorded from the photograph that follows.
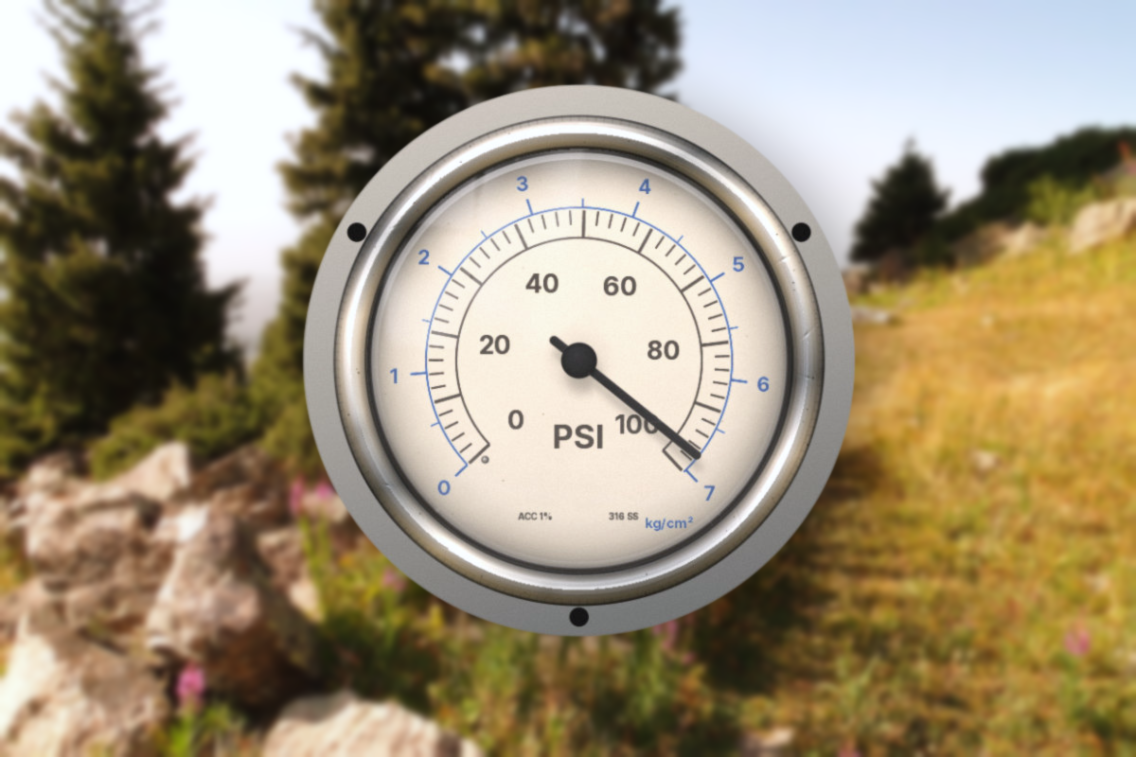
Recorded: 97 psi
